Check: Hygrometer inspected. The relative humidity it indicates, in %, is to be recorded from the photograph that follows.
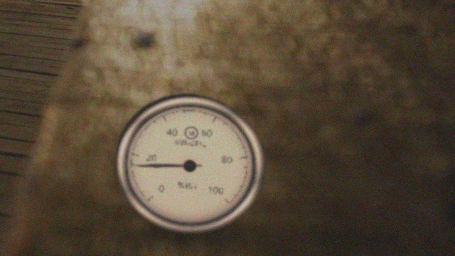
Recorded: 16 %
